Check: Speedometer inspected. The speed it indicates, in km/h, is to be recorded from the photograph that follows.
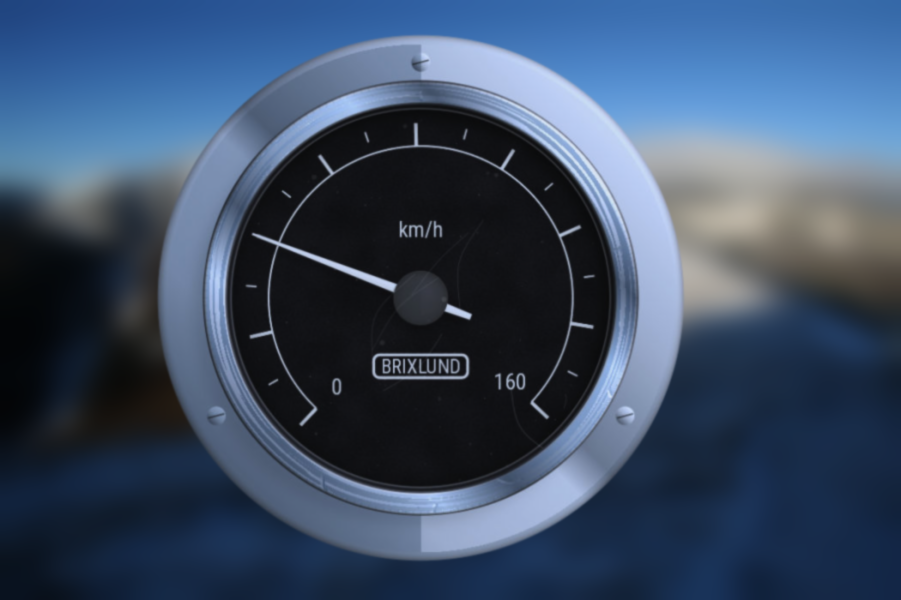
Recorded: 40 km/h
